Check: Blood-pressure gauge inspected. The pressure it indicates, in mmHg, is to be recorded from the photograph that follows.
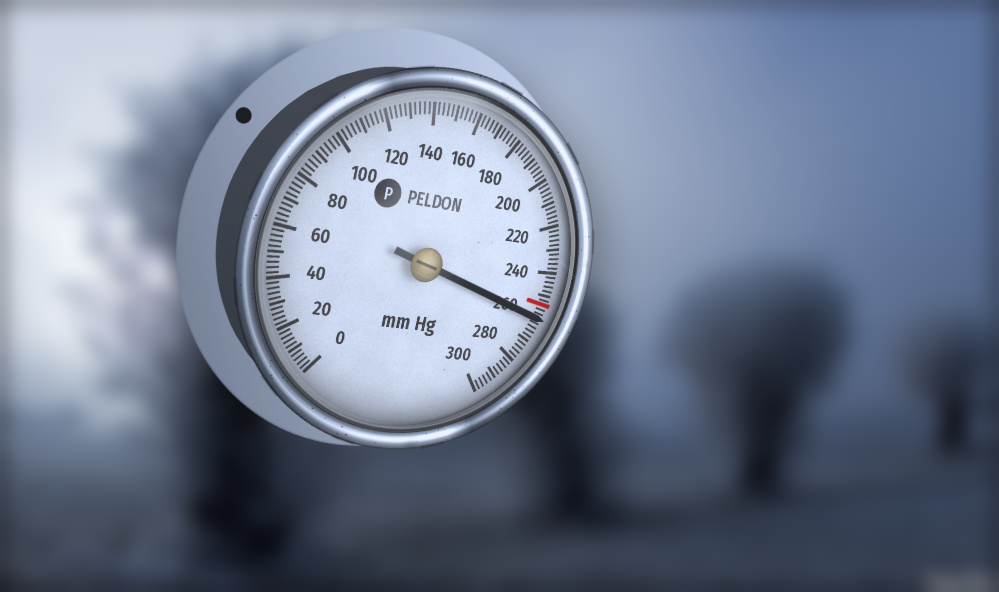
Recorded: 260 mmHg
